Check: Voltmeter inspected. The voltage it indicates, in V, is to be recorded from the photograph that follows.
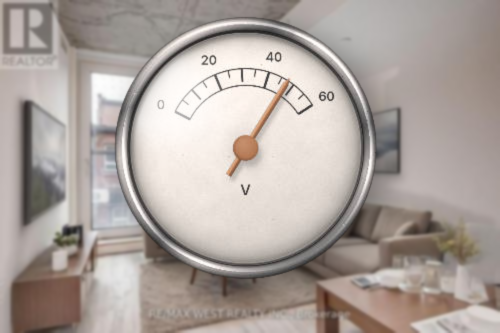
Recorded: 47.5 V
